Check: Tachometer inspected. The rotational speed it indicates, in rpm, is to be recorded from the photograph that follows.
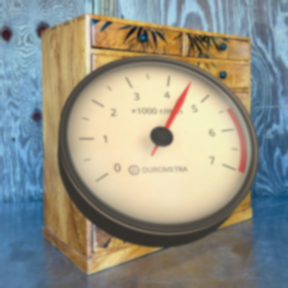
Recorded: 4500 rpm
